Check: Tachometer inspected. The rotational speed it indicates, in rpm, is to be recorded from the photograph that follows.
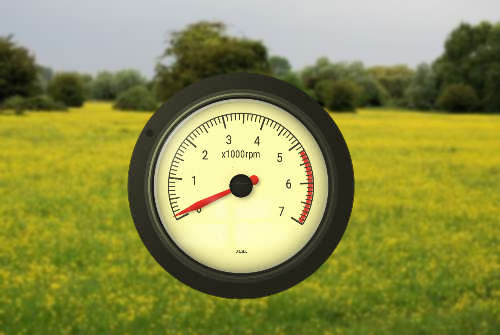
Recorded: 100 rpm
